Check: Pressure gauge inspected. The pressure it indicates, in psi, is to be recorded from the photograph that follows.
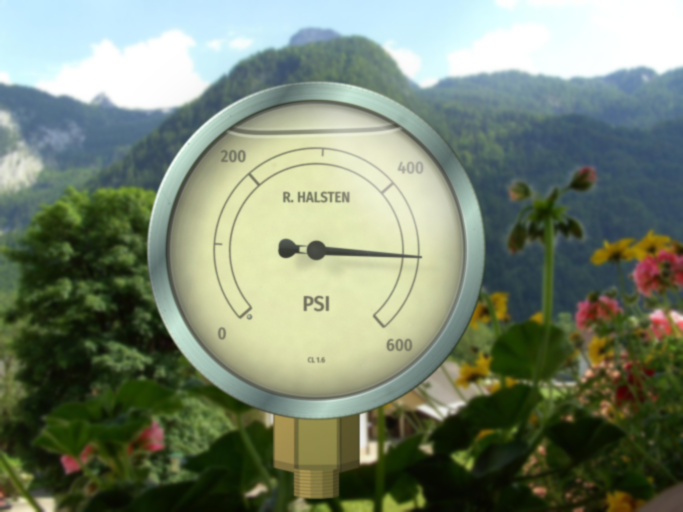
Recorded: 500 psi
